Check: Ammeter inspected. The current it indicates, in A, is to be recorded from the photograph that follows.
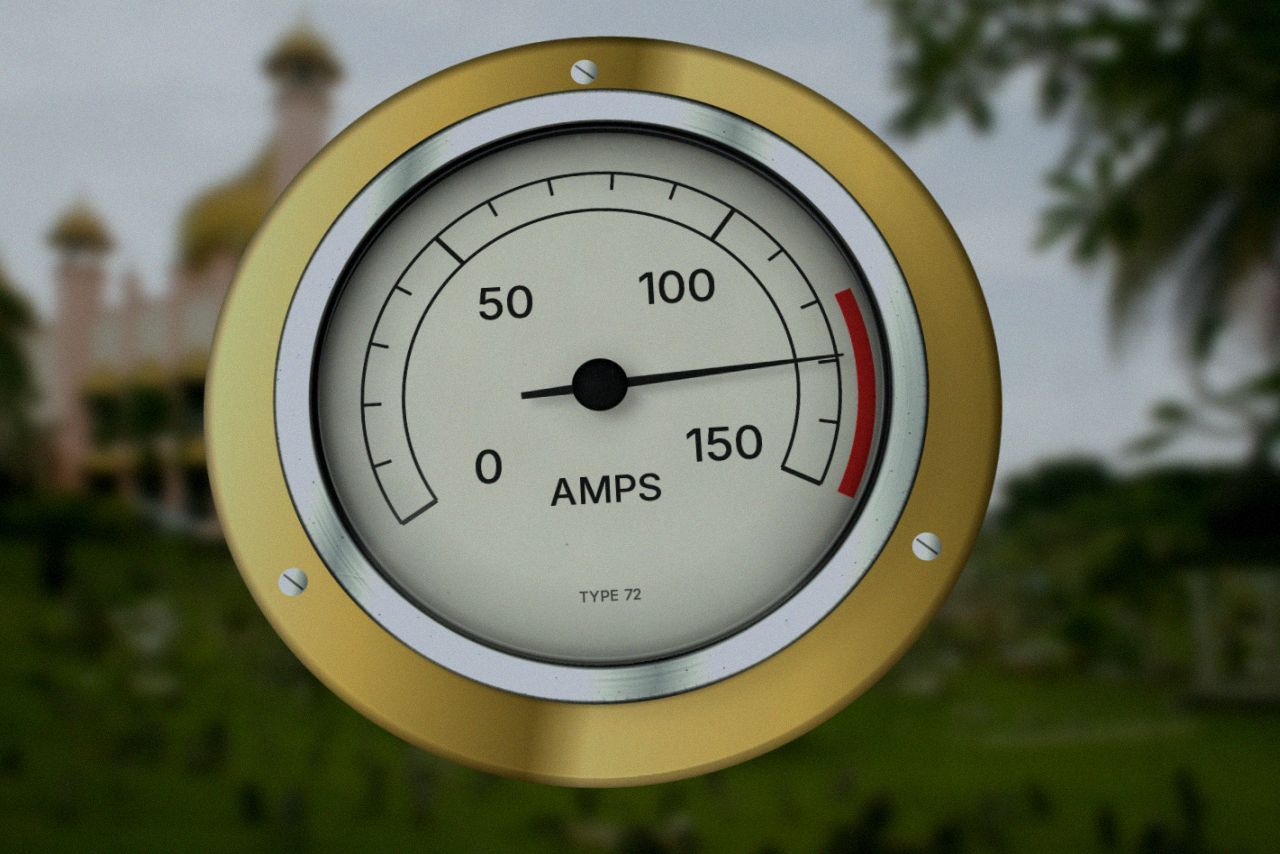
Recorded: 130 A
